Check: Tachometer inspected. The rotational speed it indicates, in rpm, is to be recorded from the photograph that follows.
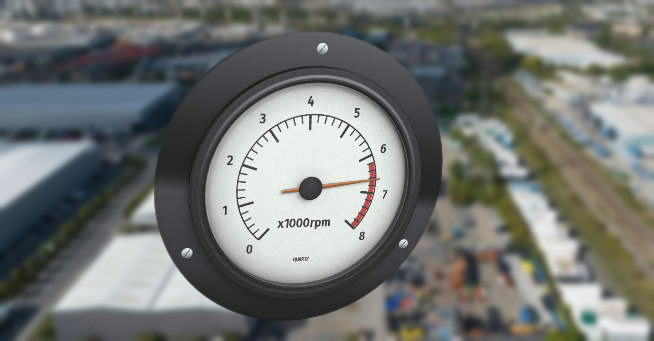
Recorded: 6600 rpm
